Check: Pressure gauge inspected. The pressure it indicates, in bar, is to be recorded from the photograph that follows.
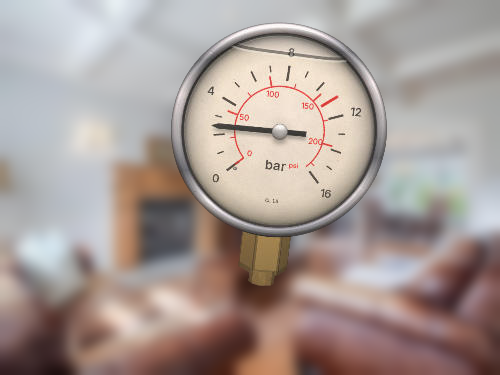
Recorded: 2.5 bar
